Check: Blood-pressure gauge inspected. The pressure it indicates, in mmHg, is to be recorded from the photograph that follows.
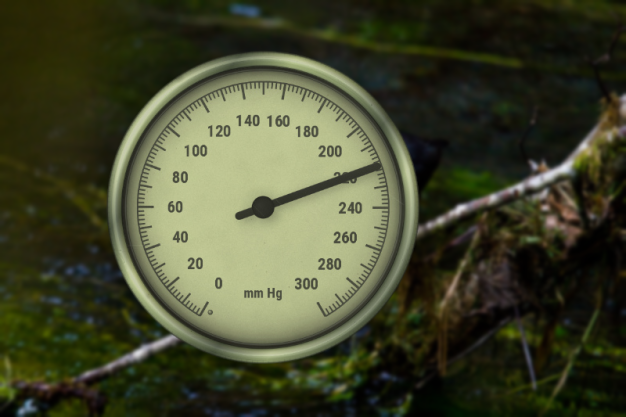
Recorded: 220 mmHg
